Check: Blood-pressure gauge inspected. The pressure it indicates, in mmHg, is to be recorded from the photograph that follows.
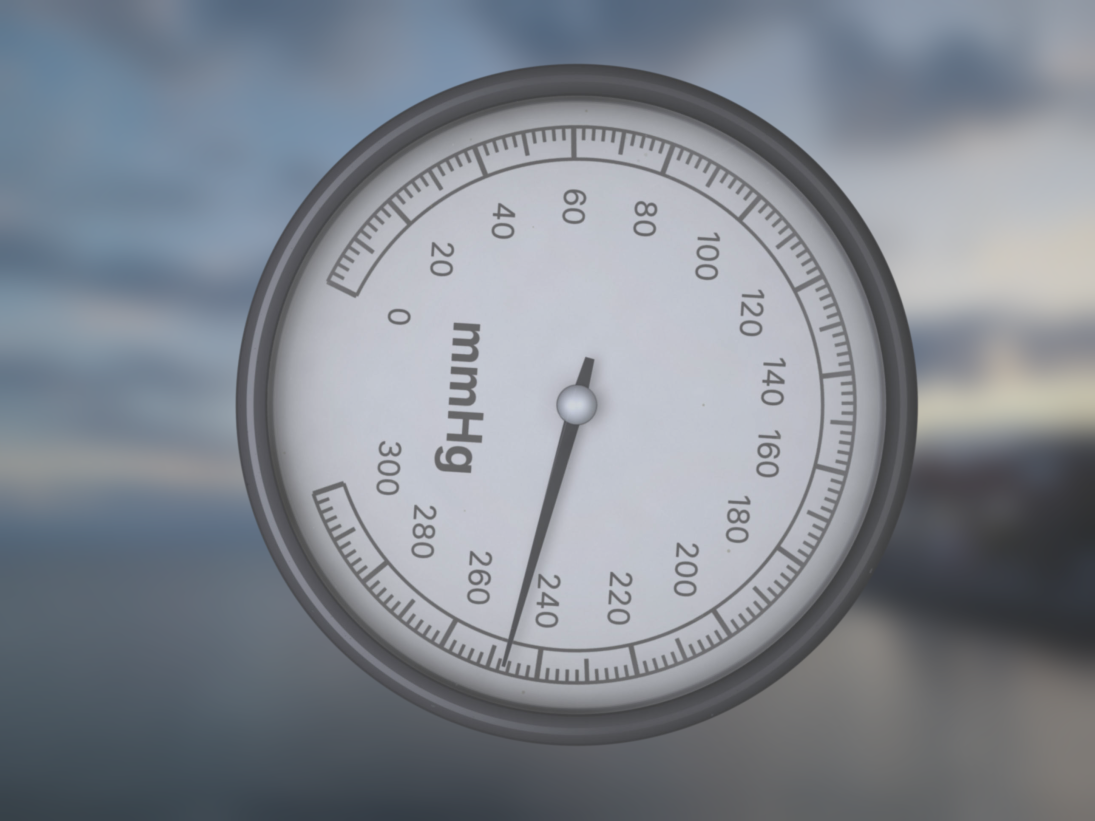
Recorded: 247 mmHg
